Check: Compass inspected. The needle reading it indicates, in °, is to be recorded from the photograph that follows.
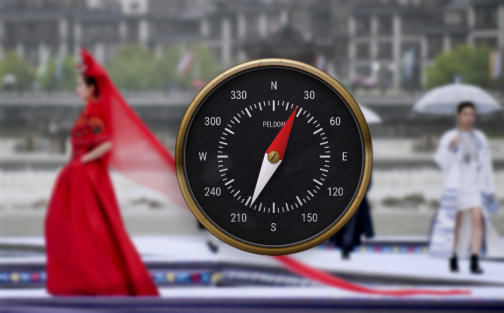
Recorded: 25 °
